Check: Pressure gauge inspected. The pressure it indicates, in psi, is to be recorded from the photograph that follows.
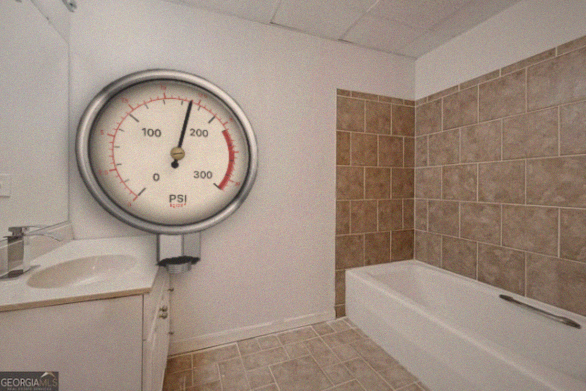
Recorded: 170 psi
